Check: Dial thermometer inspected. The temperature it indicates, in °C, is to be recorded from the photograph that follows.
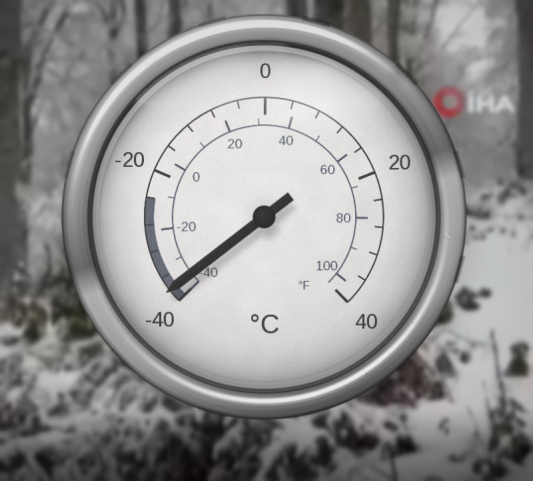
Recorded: -38 °C
